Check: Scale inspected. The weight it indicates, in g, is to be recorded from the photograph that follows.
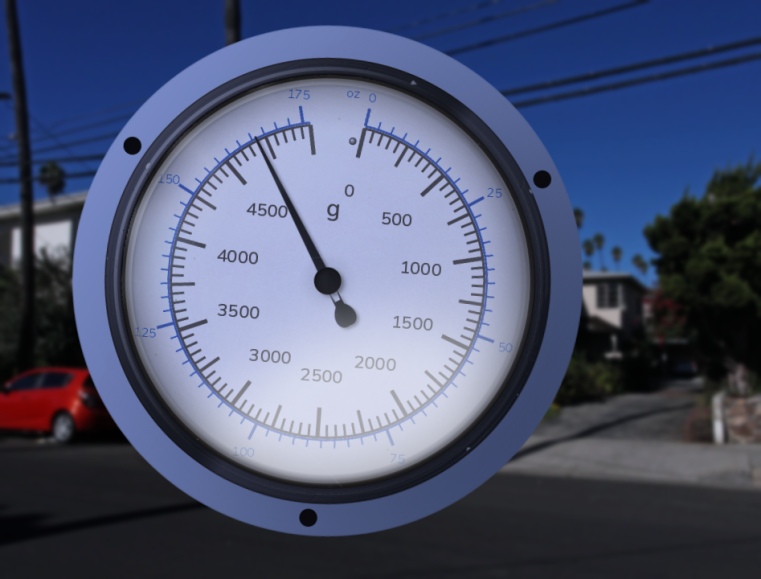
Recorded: 4700 g
